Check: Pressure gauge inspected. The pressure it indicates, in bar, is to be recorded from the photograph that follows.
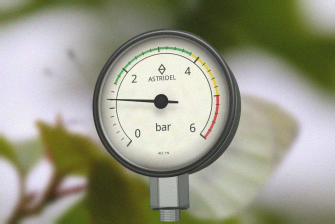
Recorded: 1.2 bar
